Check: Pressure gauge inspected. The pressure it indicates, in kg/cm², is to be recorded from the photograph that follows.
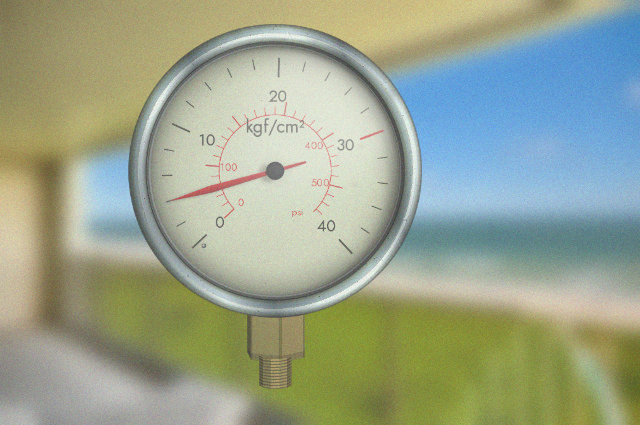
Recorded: 4 kg/cm²
